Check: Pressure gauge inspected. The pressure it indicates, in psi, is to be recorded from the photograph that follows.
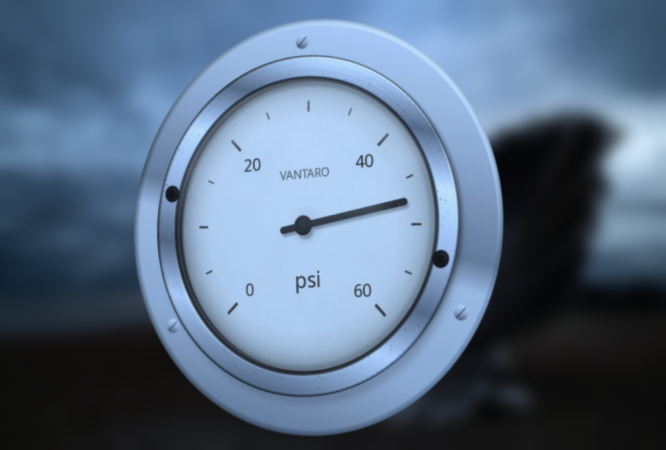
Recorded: 47.5 psi
